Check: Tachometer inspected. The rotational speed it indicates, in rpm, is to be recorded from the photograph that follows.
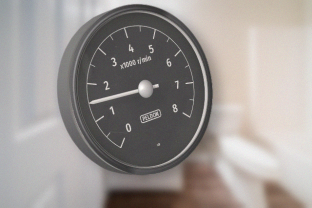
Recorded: 1500 rpm
